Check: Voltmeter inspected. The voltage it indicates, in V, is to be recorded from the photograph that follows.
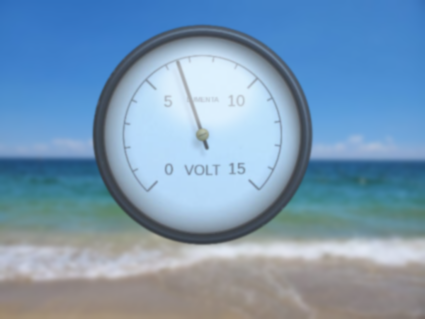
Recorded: 6.5 V
